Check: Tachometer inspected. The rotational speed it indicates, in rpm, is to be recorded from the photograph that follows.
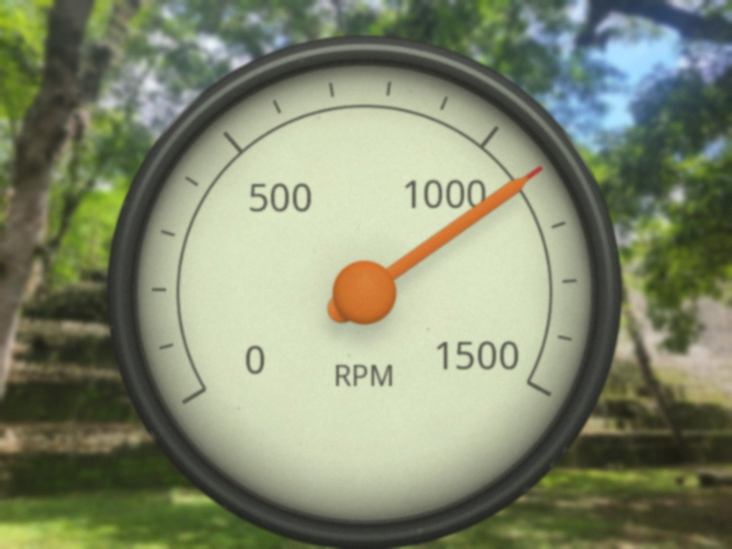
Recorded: 1100 rpm
